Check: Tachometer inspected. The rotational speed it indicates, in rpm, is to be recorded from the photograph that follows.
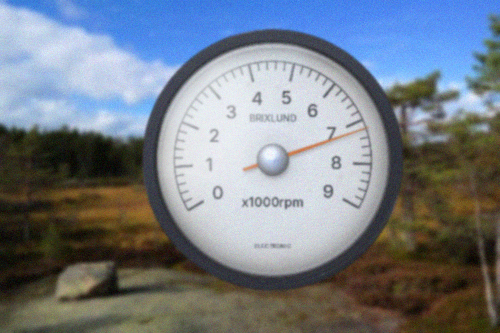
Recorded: 7200 rpm
